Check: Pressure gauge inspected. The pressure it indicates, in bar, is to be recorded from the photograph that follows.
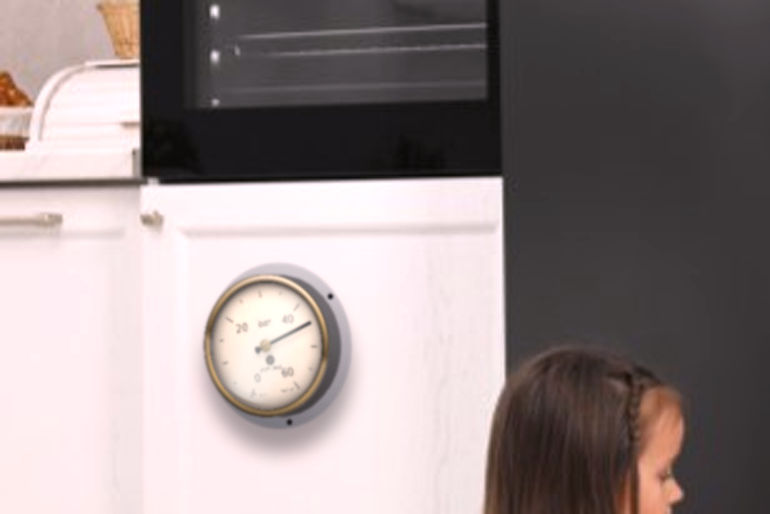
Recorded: 45 bar
